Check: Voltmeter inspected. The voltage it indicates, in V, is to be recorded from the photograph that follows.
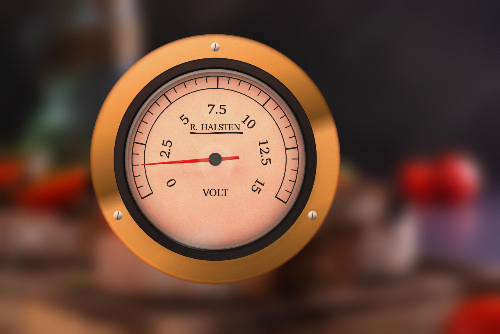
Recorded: 1.5 V
